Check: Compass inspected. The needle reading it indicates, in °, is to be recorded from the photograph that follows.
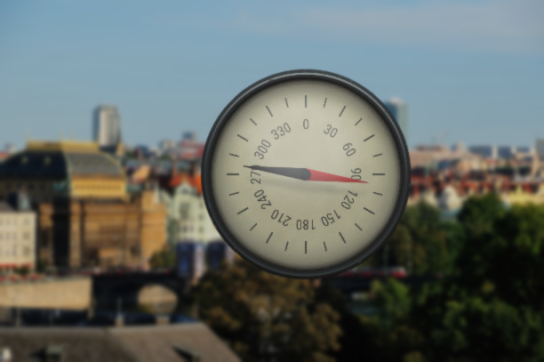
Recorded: 97.5 °
